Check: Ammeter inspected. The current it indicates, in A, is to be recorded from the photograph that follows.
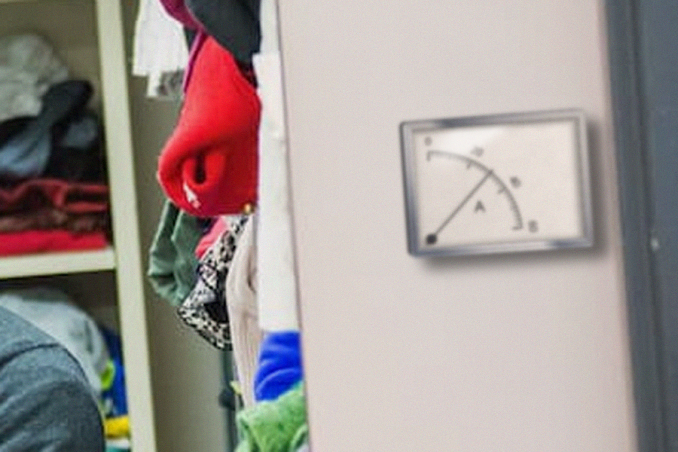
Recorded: 30 A
